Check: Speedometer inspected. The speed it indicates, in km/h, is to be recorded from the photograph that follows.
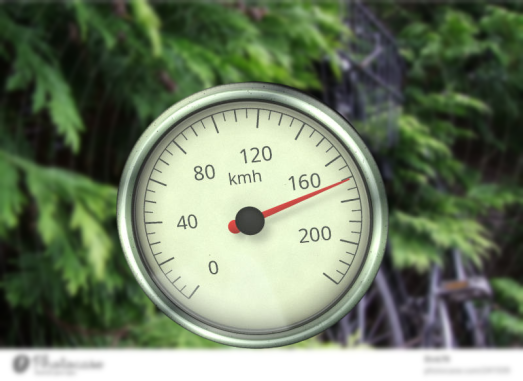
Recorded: 170 km/h
